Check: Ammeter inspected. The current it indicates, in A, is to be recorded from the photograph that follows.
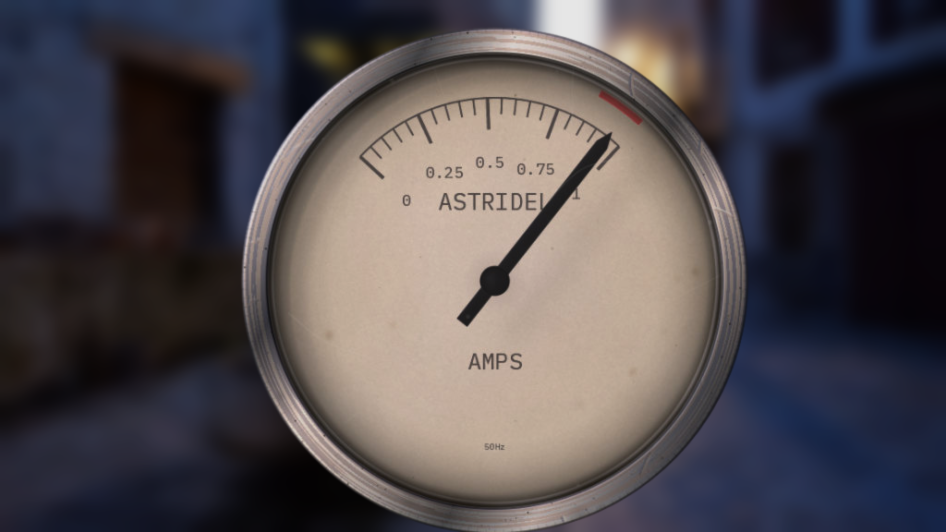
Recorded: 0.95 A
